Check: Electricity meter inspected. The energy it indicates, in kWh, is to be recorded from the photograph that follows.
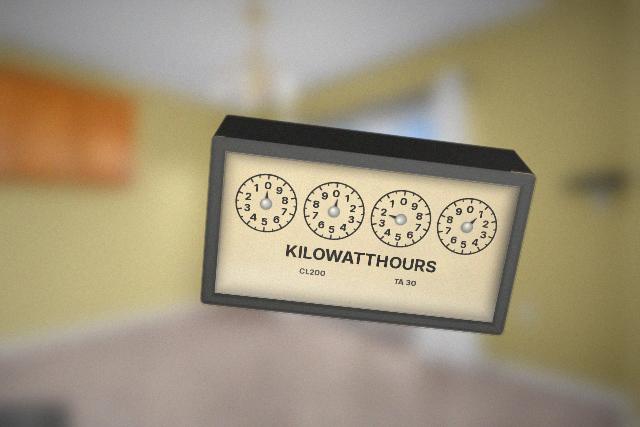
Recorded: 21 kWh
